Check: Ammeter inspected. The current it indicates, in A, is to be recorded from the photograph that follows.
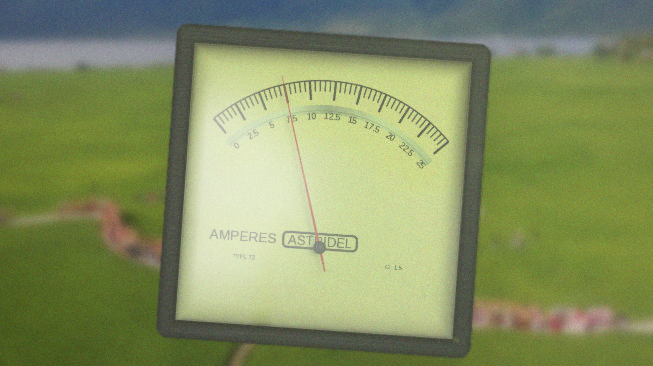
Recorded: 7.5 A
